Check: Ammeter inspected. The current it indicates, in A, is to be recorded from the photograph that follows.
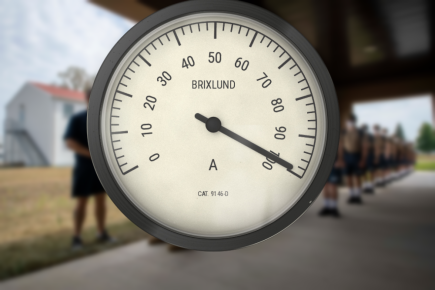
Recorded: 99 A
